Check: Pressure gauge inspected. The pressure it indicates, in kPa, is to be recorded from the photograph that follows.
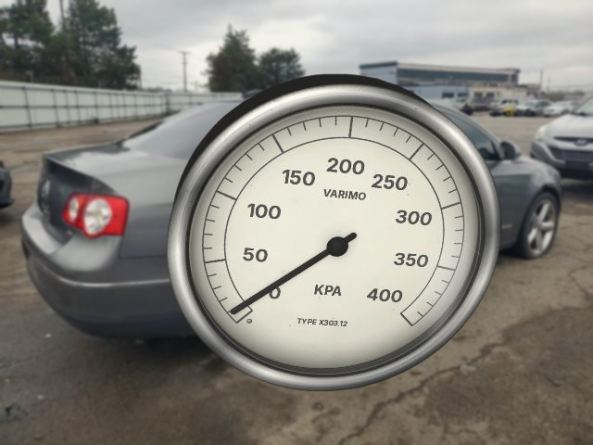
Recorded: 10 kPa
